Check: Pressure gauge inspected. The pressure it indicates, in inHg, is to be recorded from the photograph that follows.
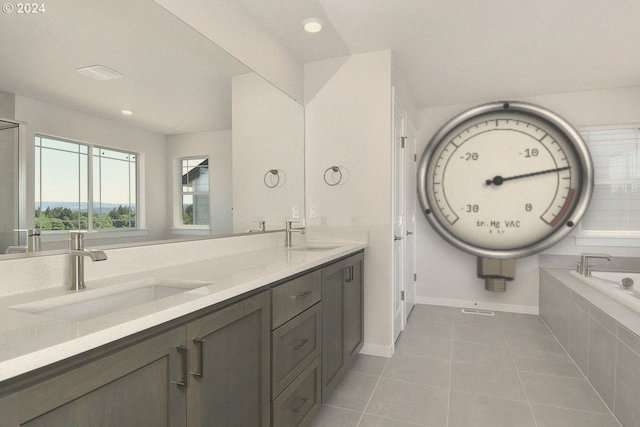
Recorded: -6 inHg
